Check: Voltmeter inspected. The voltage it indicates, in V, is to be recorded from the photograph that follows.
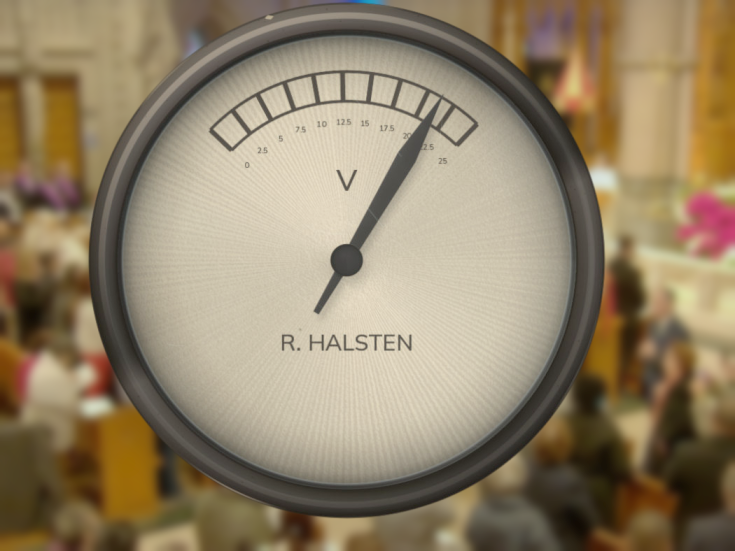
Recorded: 21.25 V
